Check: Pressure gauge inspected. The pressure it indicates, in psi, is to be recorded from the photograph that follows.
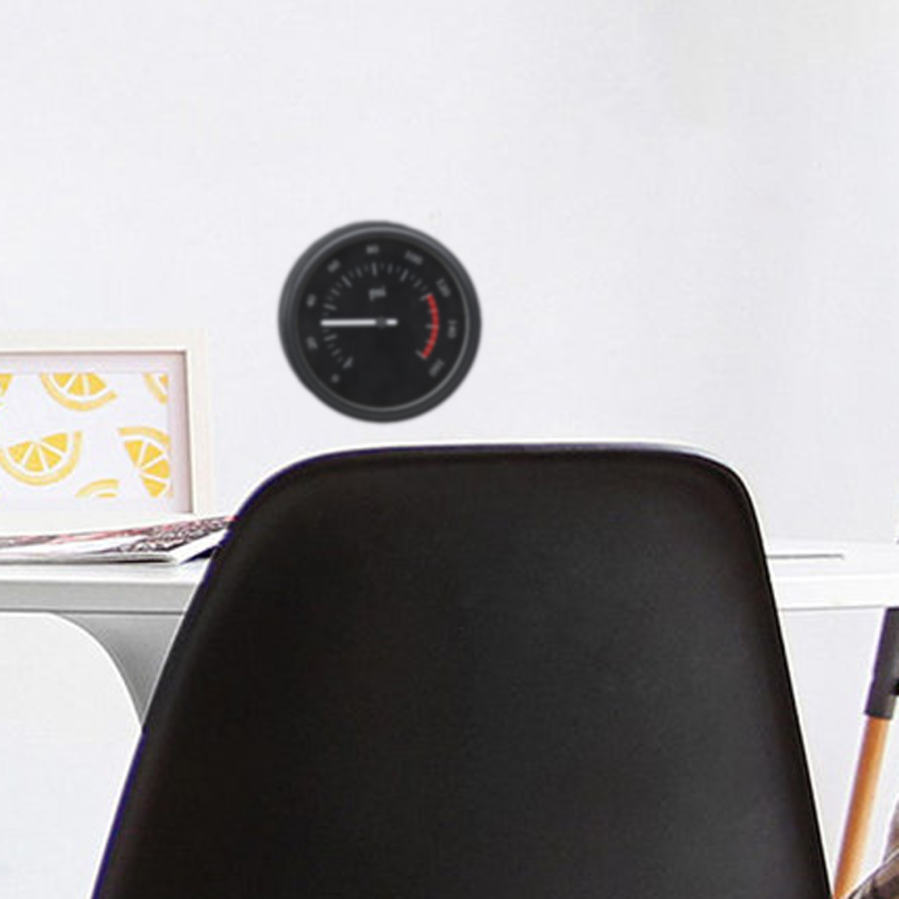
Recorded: 30 psi
